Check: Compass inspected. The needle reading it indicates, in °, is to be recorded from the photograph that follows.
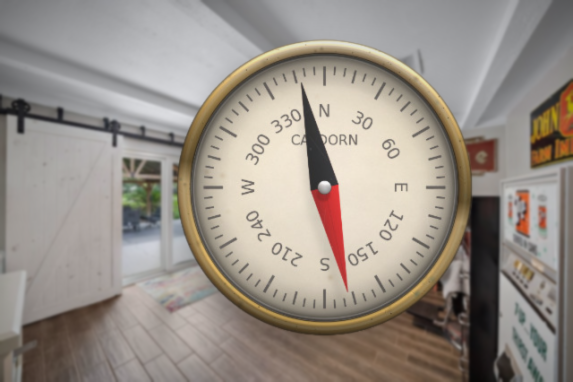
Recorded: 167.5 °
